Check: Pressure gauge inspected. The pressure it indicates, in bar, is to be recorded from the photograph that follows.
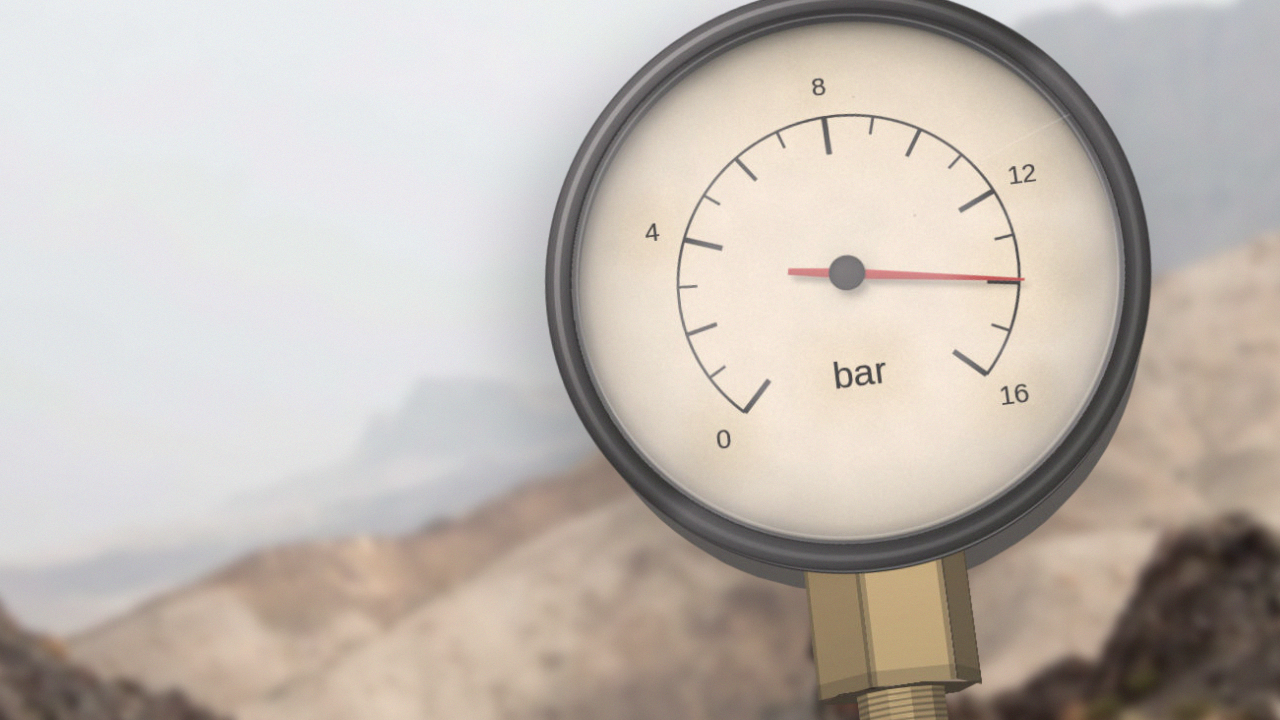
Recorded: 14 bar
